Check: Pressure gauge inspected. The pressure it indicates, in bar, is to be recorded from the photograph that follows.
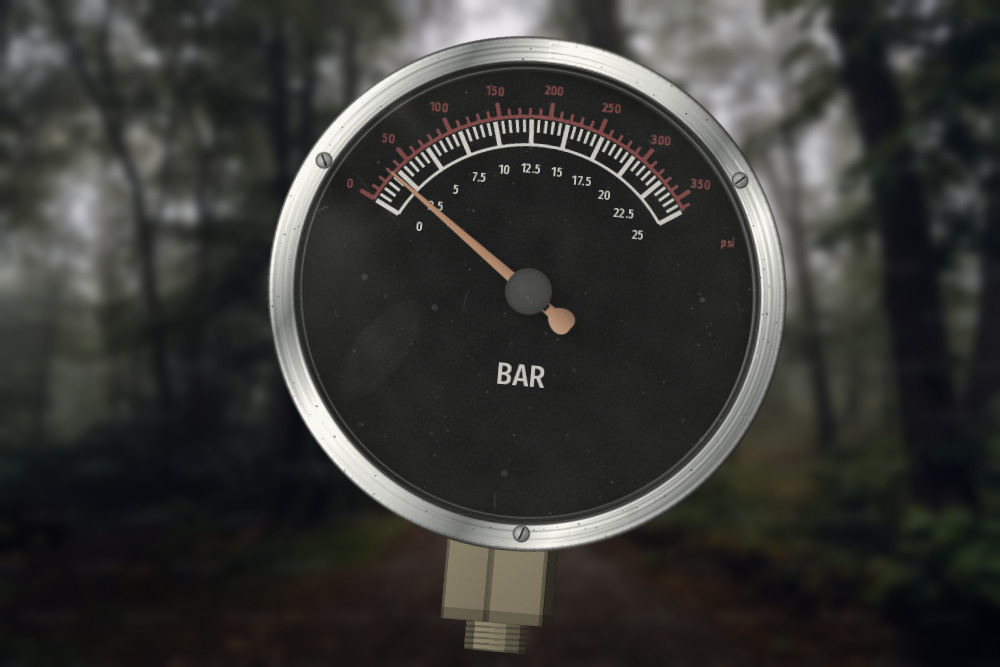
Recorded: 2 bar
